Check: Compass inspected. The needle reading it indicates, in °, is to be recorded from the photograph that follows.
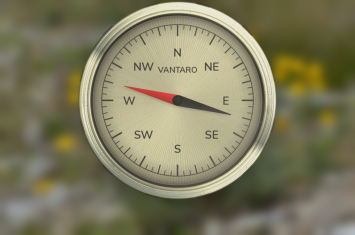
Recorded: 285 °
